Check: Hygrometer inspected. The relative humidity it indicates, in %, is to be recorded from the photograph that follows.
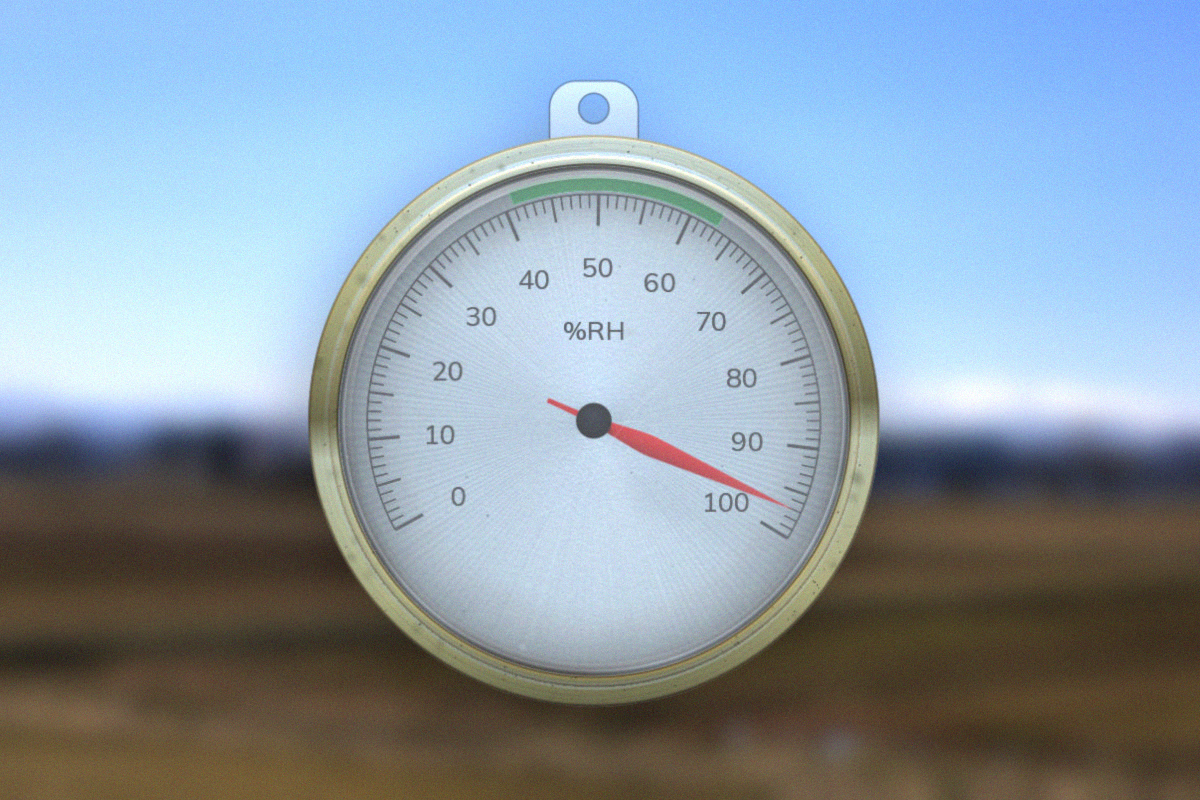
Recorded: 97 %
